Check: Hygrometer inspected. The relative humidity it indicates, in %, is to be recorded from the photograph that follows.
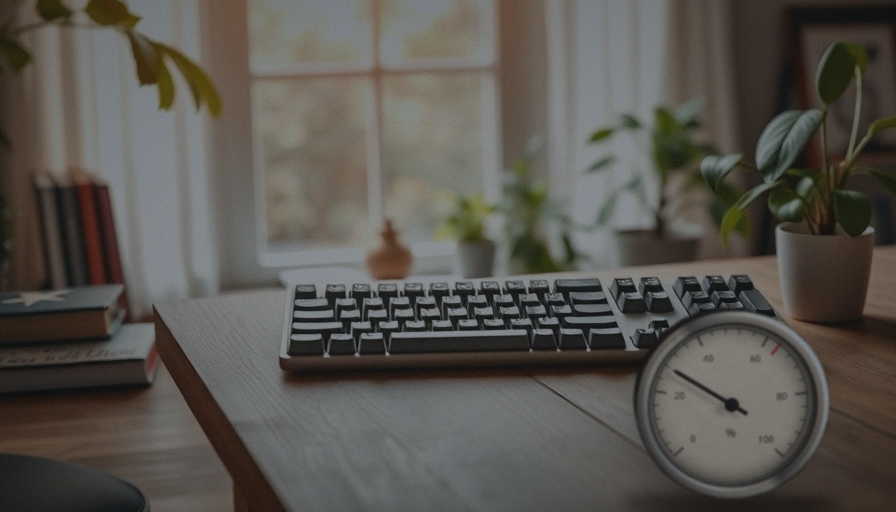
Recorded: 28 %
